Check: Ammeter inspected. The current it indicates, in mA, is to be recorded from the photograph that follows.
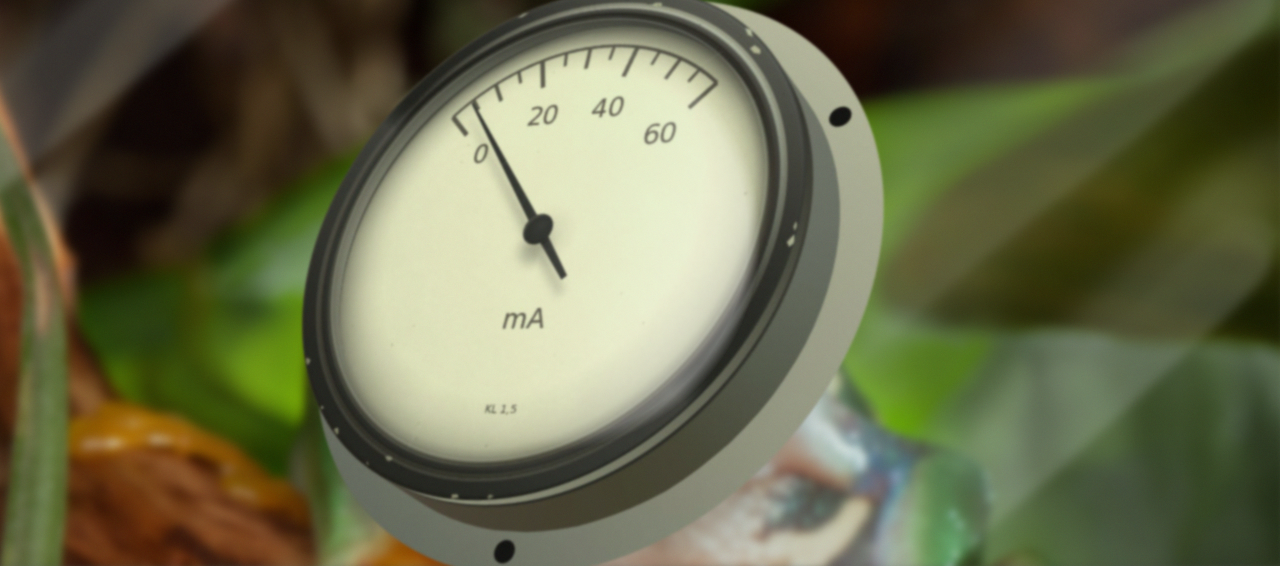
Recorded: 5 mA
